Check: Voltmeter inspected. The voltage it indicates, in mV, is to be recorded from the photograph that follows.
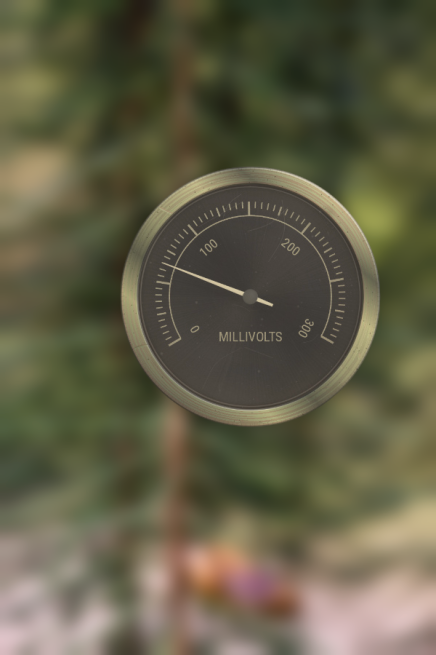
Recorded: 65 mV
